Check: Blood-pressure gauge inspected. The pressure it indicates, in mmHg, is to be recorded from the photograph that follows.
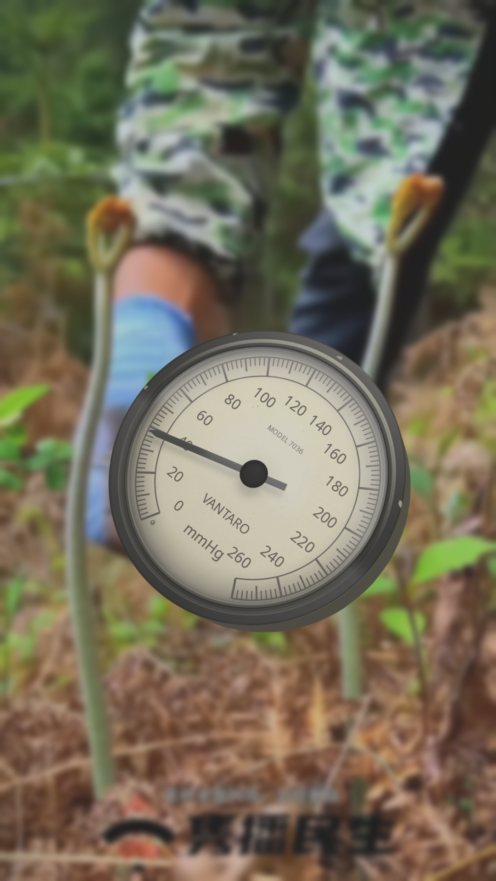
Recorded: 38 mmHg
